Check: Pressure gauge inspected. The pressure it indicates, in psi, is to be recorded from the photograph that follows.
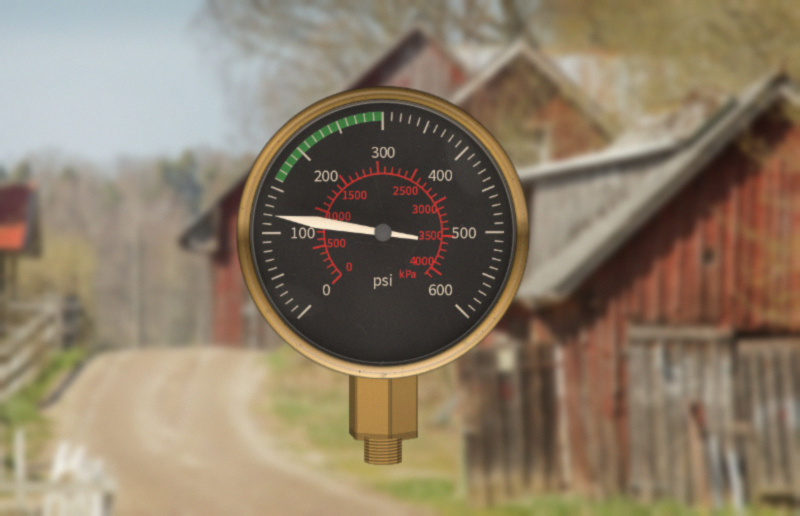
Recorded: 120 psi
